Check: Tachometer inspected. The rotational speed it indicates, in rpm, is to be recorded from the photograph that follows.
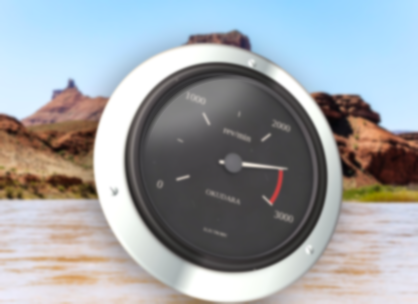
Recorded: 2500 rpm
